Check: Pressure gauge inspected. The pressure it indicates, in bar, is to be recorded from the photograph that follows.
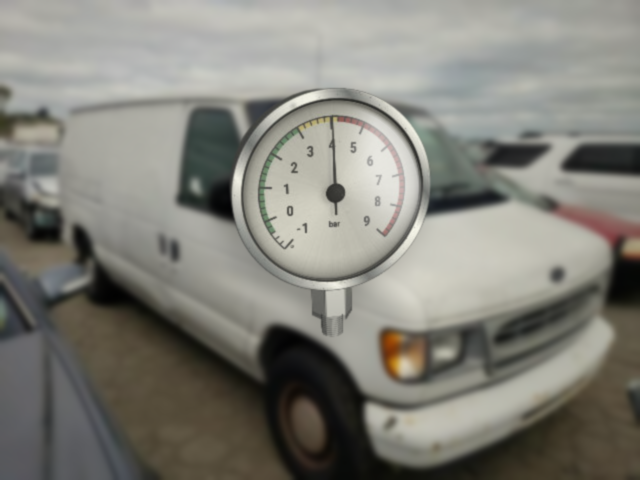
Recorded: 4 bar
